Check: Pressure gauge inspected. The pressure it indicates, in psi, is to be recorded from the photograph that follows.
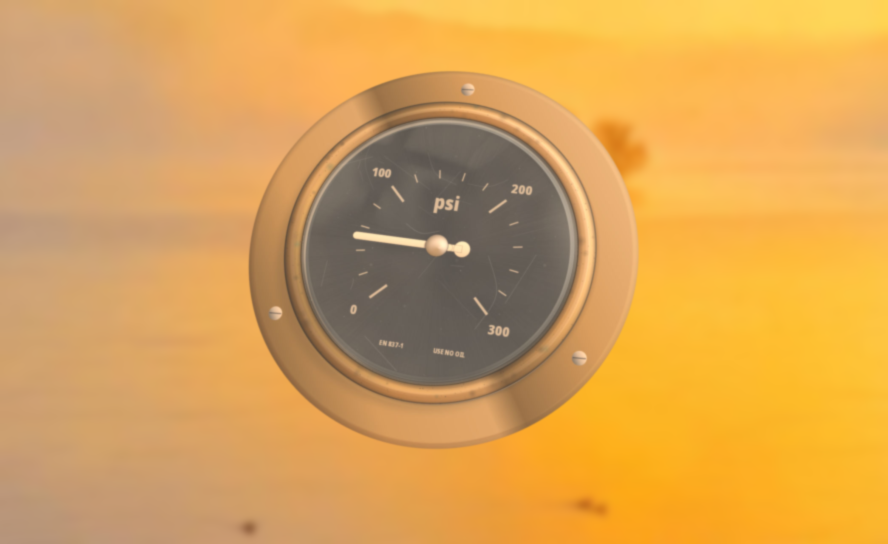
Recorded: 50 psi
